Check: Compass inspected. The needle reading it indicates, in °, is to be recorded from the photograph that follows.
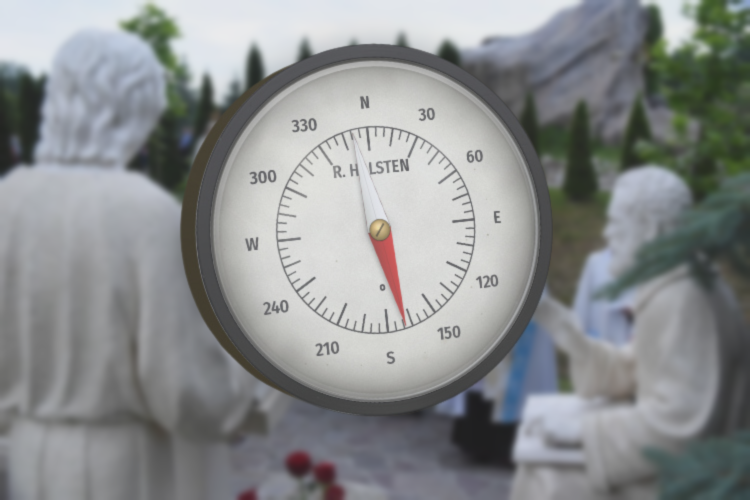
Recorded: 170 °
